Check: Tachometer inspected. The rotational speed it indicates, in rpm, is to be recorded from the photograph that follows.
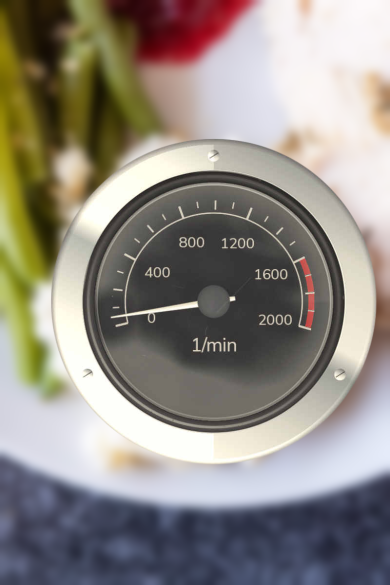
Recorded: 50 rpm
